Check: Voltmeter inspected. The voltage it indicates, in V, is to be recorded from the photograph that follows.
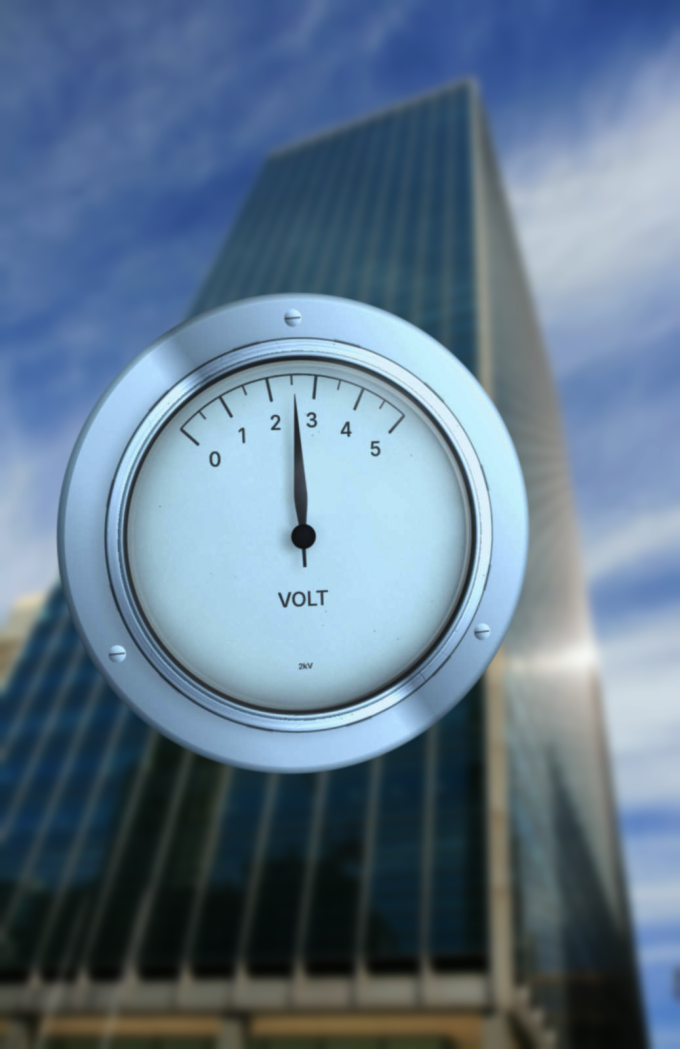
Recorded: 2.5 V
